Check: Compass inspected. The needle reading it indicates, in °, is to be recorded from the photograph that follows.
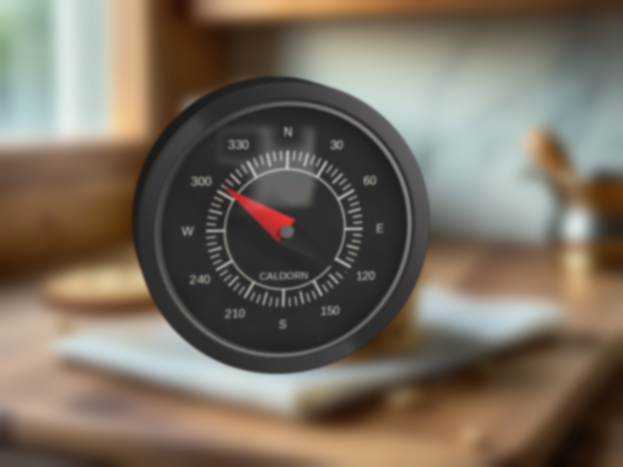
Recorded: 305 °
